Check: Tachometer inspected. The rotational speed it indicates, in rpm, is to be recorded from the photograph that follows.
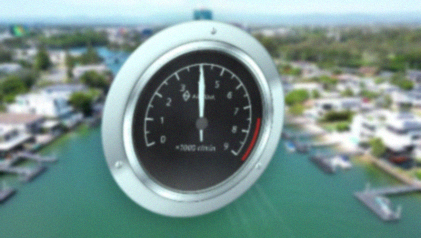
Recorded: 4000 rpm
